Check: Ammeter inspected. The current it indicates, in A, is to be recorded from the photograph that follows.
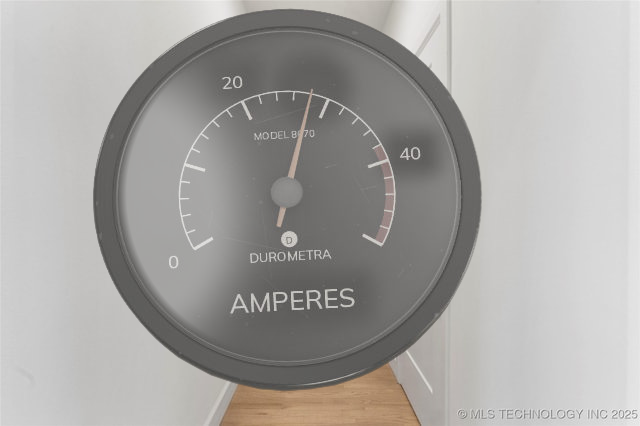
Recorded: 28 A
